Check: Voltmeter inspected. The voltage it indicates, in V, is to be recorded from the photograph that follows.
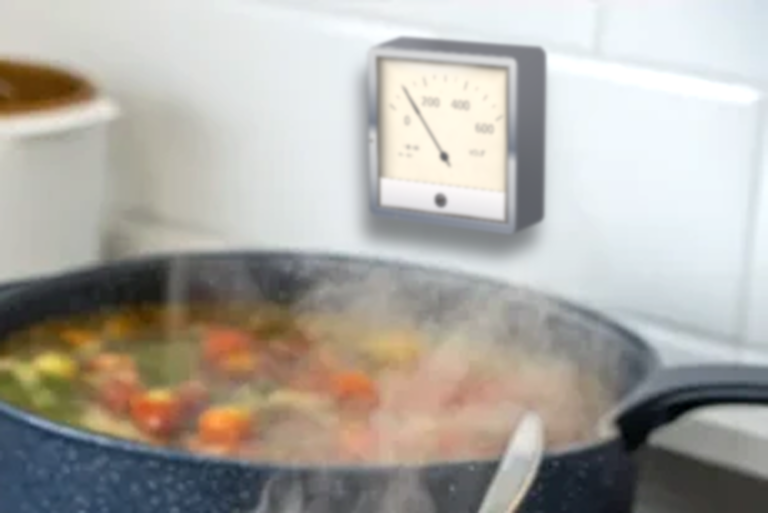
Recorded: 100 V
